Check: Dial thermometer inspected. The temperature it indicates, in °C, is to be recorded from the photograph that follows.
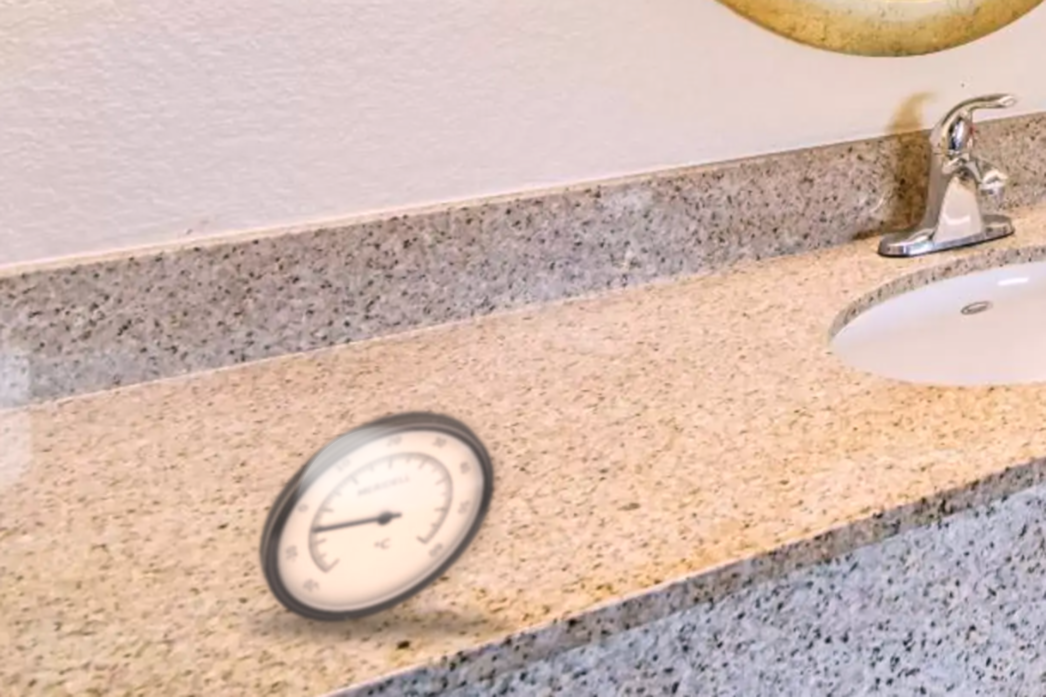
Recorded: -5 °C
